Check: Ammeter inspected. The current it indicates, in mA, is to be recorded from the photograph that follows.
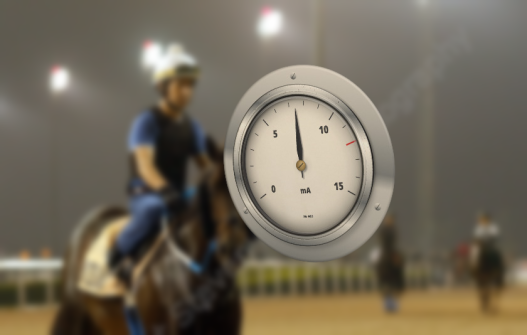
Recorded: 7.5 mA
